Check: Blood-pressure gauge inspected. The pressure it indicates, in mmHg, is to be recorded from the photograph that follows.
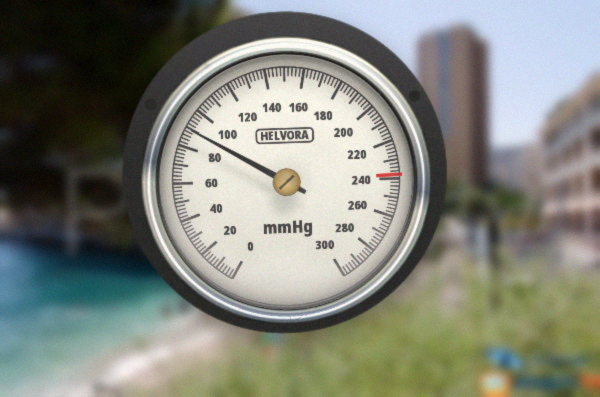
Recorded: 90 mmHg
